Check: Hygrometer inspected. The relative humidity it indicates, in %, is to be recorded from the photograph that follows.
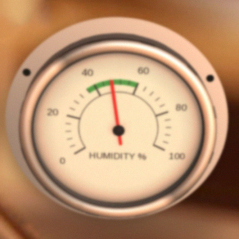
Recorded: 48 %
